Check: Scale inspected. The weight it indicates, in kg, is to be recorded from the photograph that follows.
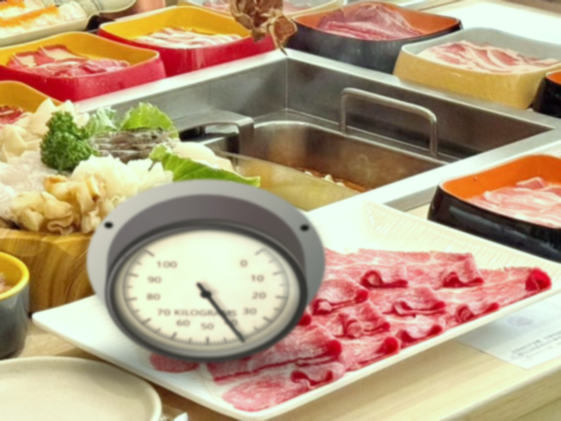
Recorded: 40 kg
